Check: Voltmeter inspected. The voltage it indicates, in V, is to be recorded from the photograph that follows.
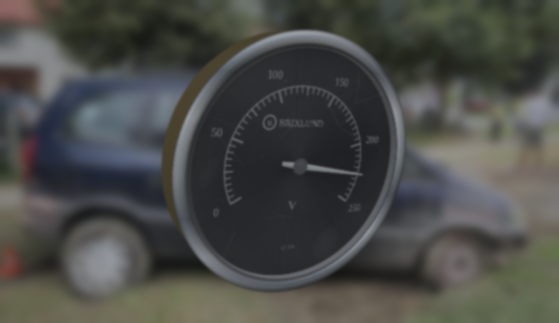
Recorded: 225 V
